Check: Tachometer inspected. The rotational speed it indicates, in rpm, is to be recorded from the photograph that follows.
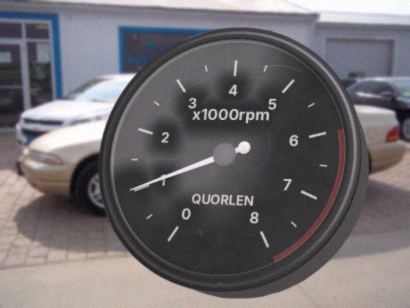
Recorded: 1000 rpm
